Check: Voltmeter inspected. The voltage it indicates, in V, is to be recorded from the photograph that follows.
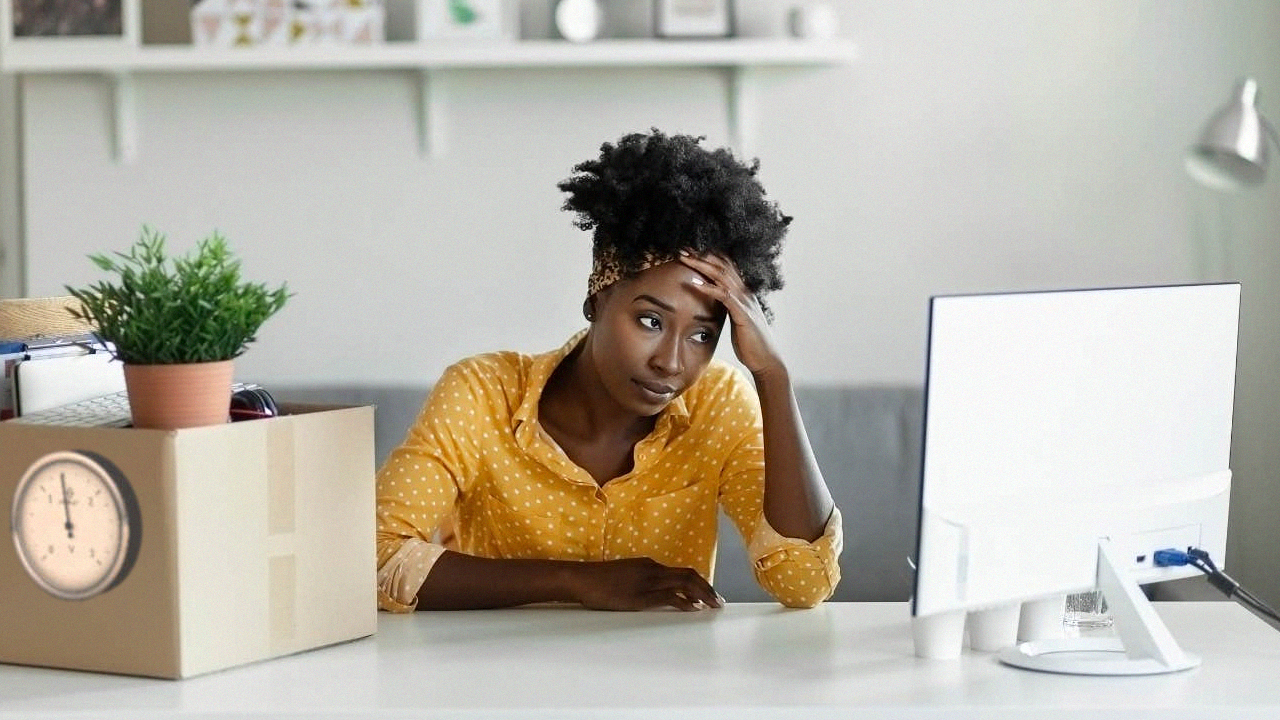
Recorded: 1.4 V
